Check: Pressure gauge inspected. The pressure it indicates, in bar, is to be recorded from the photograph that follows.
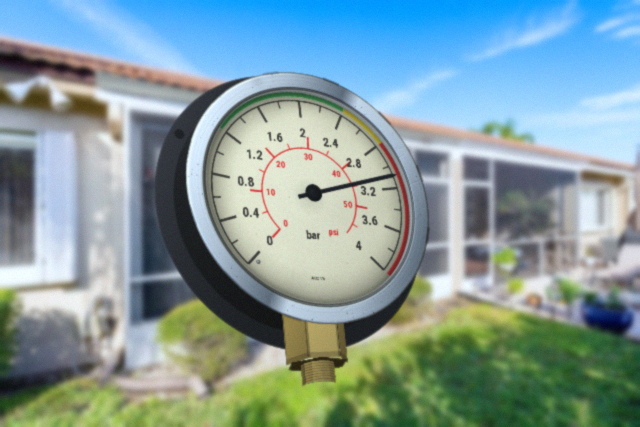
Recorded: 3.1 bar
